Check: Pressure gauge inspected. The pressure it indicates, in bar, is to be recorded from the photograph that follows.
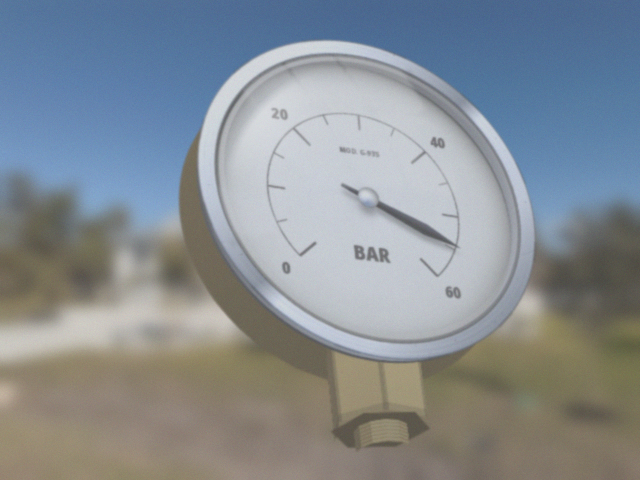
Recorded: 55 bar
